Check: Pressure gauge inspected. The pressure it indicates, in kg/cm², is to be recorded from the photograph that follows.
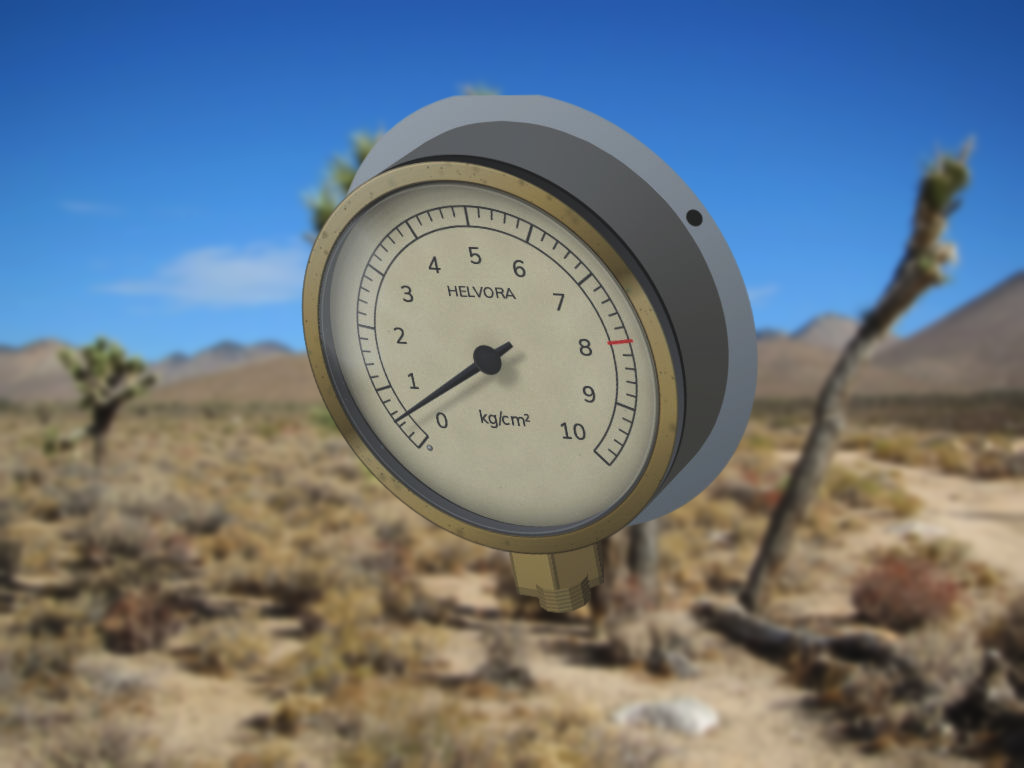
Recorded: 0.5 kg/cm²
